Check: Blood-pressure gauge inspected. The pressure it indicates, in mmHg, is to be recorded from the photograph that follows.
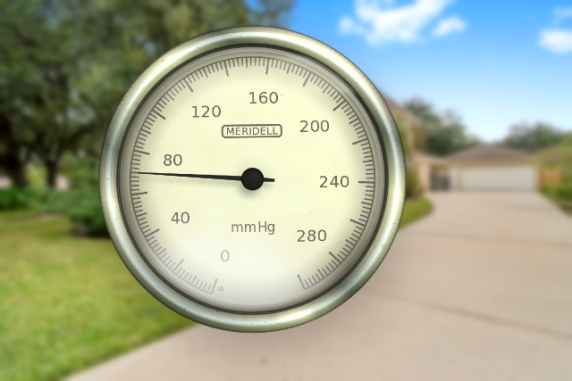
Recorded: 70 mmHg
